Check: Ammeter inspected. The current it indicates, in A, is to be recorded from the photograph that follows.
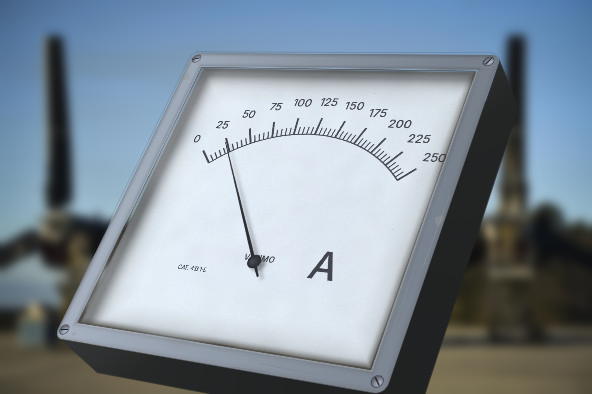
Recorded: 25 A
